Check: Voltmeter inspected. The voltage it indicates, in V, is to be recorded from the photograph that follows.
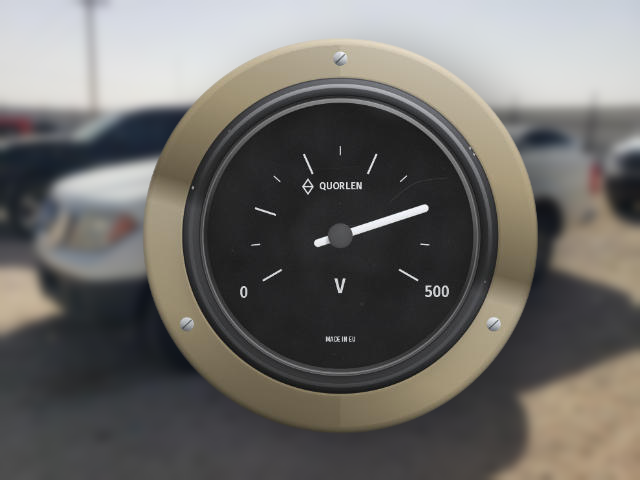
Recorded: 400 V
